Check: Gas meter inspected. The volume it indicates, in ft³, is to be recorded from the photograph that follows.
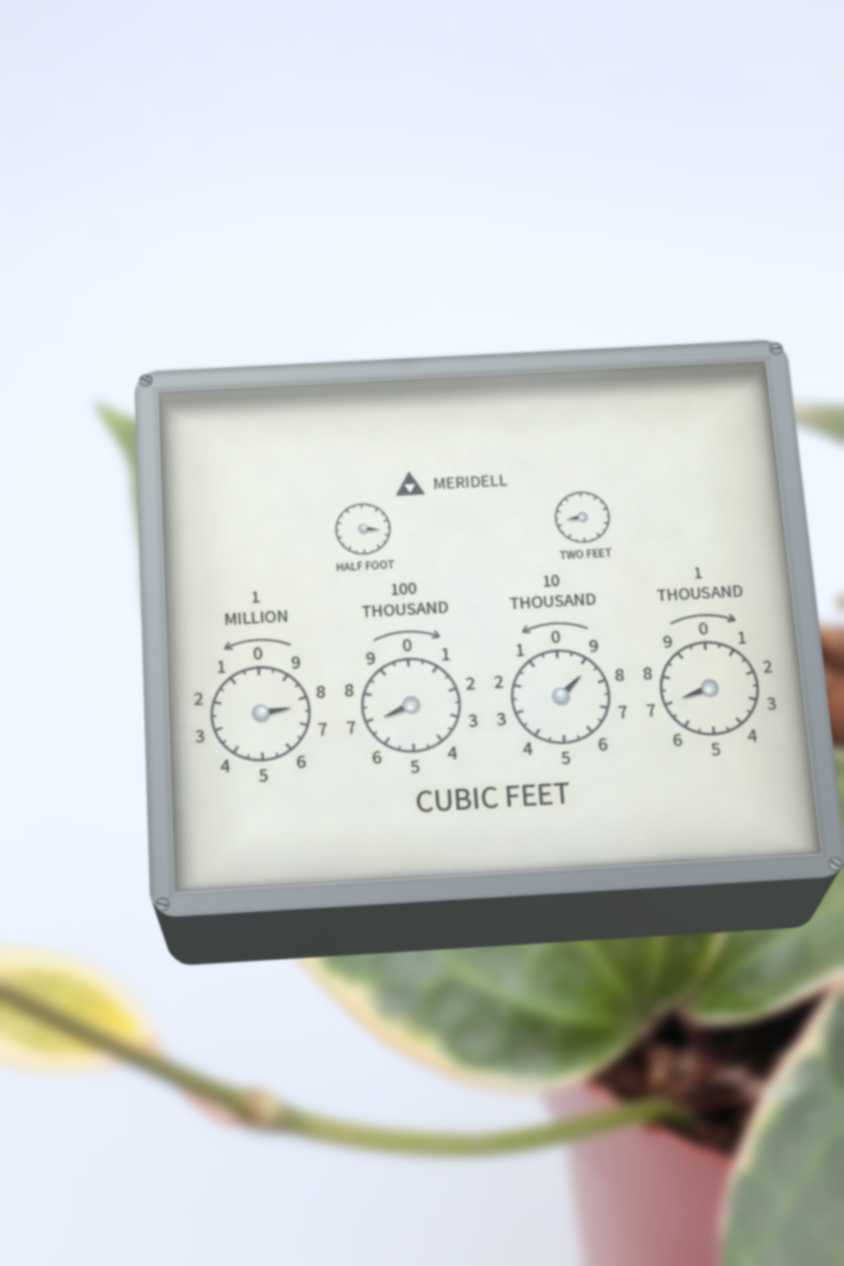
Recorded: 768700 ft³
